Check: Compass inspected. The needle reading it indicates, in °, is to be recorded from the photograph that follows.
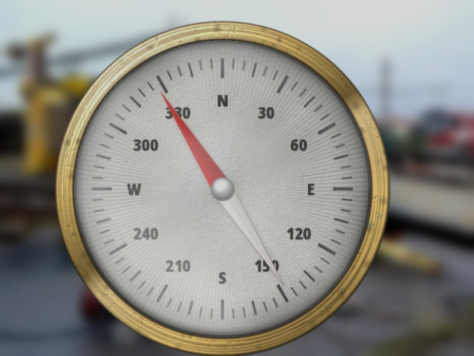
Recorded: 327.5 °
